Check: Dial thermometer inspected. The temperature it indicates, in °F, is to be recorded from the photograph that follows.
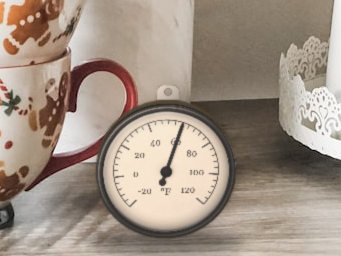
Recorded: 60 °F
